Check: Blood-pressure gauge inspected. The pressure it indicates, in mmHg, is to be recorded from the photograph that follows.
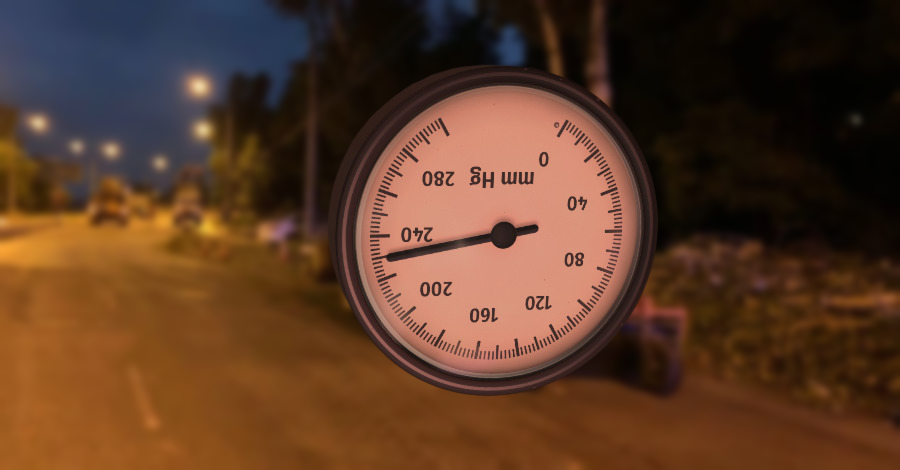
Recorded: 230 mmHg
